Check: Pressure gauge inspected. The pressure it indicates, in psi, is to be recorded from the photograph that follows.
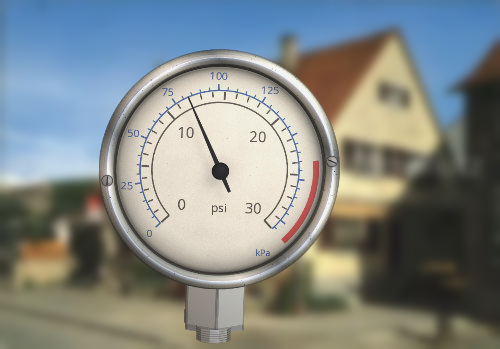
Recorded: 12 psi
